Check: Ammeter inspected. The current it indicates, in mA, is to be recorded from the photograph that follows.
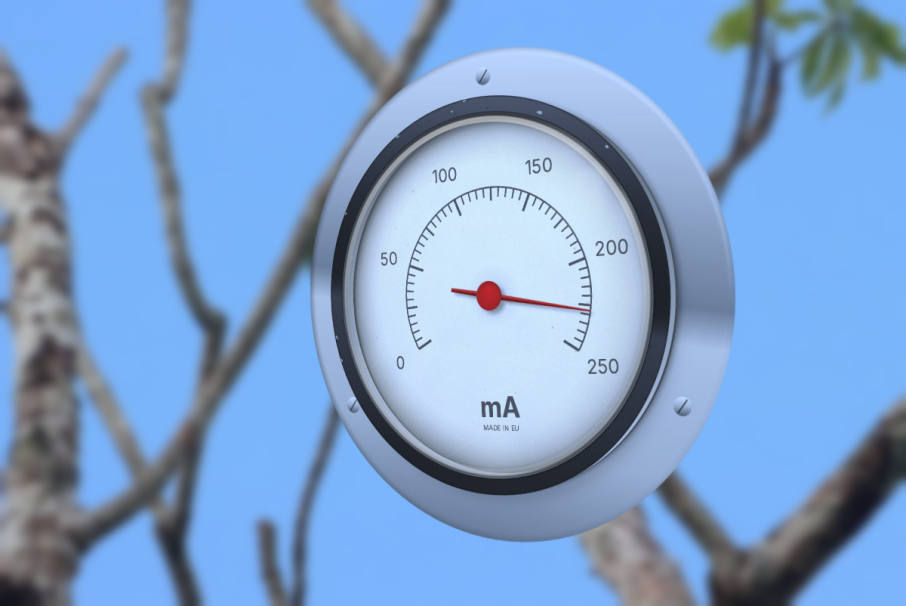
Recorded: 227.5 mA
